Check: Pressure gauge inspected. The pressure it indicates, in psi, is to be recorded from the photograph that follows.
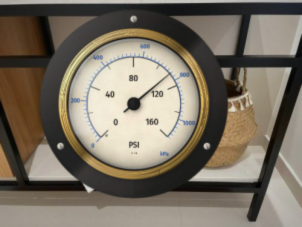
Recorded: 110 psi
